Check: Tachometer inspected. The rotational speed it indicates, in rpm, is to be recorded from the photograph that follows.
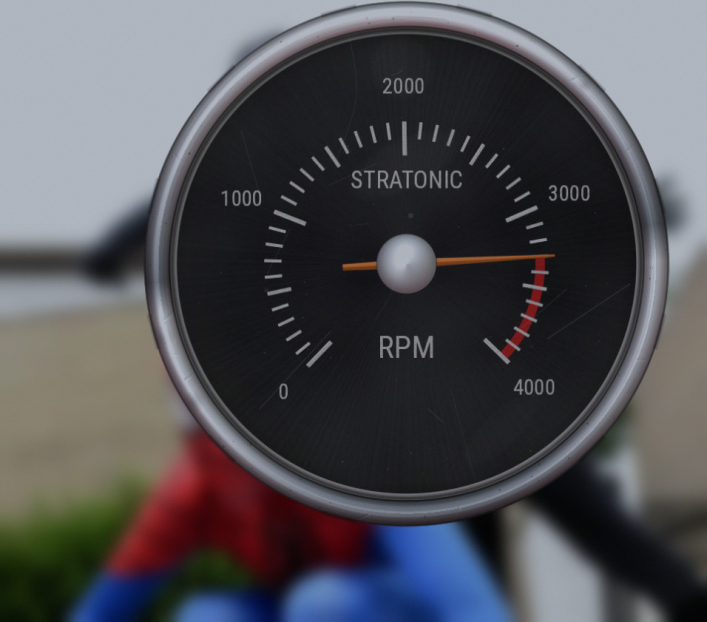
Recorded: 3300 rpm
